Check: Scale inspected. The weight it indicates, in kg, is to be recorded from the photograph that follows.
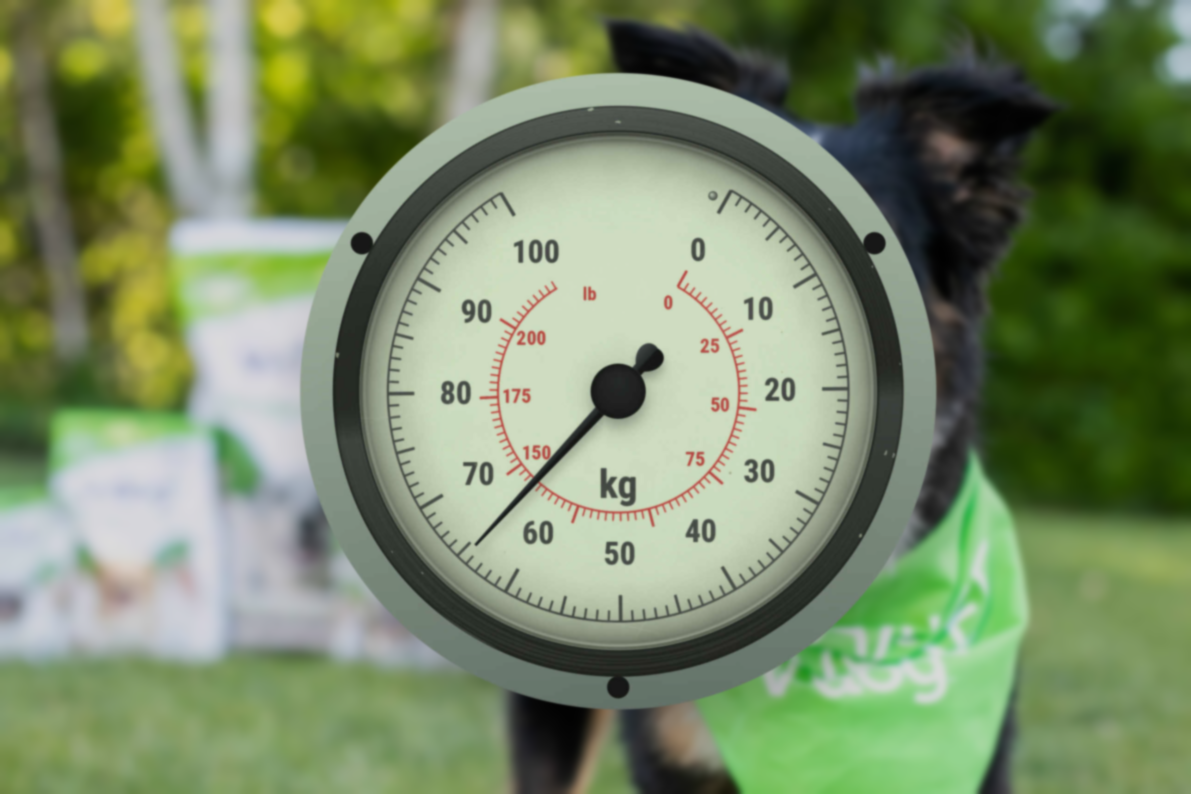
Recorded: 64.5 kg
